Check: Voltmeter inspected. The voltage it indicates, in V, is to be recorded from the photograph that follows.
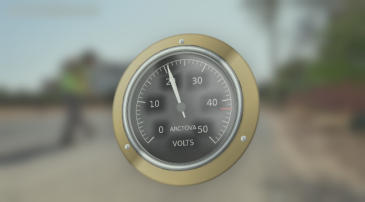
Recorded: 21 V
